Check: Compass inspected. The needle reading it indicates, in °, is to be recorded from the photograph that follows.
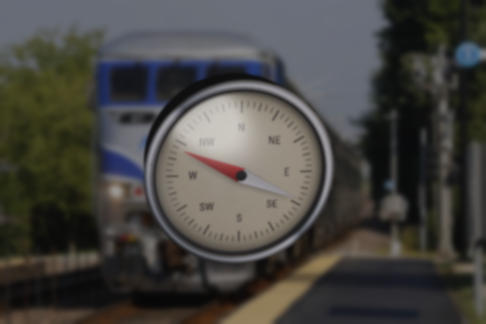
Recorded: 295 °
